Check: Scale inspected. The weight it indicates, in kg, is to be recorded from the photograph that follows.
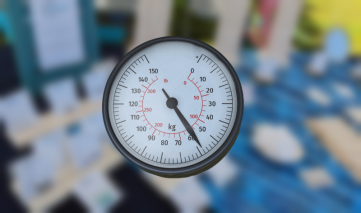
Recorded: 58 kg
